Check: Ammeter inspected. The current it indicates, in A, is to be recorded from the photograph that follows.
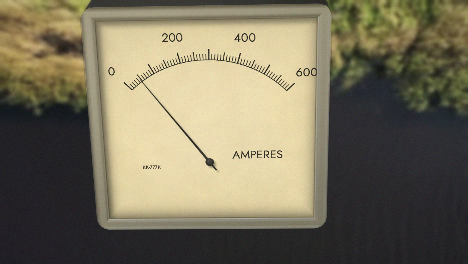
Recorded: 50 A
